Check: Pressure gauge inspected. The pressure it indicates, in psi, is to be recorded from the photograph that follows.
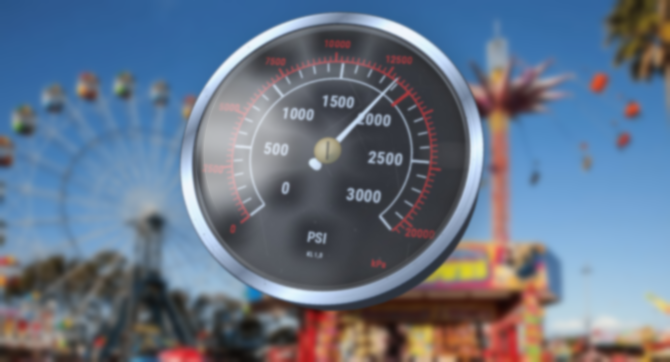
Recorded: 1900 psi
